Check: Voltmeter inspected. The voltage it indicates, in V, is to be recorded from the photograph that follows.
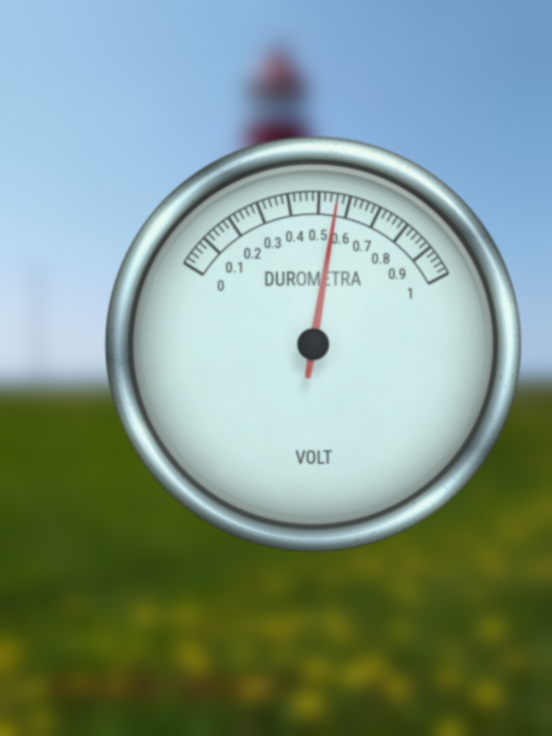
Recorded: 0.56 V
